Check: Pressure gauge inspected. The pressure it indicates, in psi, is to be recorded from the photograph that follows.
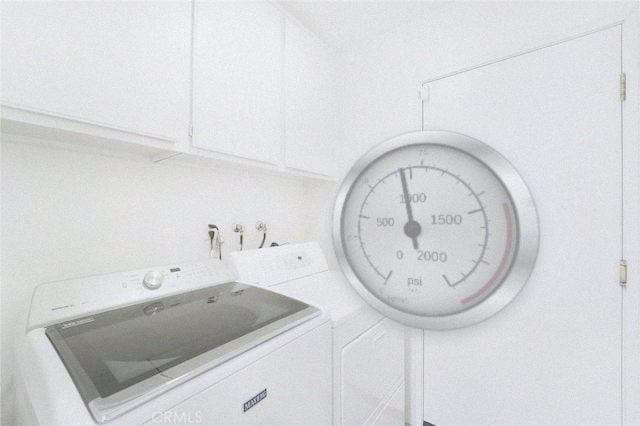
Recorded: 950 psi
